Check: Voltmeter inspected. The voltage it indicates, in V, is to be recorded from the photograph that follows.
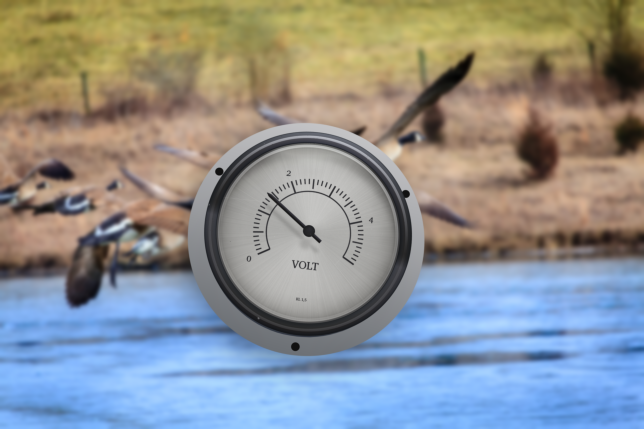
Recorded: 1.4 V
